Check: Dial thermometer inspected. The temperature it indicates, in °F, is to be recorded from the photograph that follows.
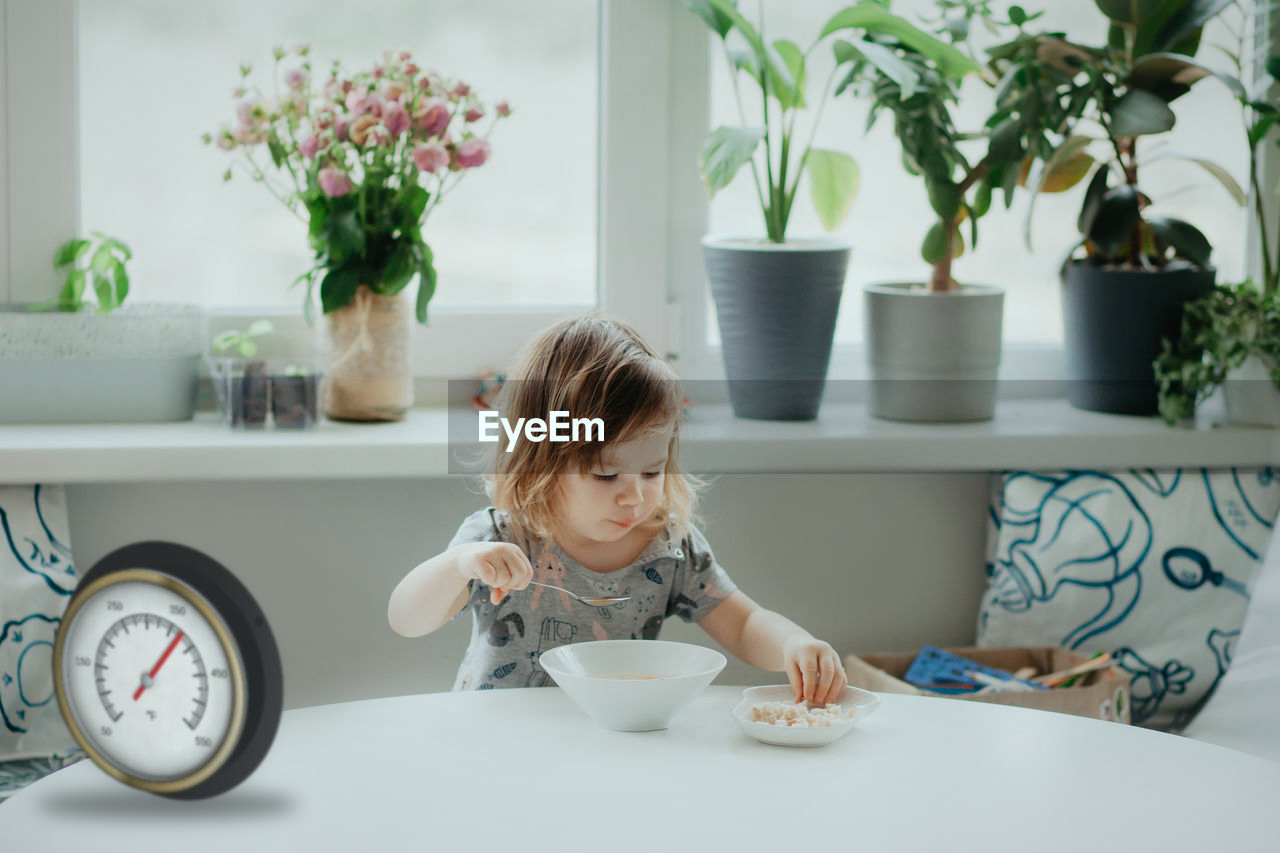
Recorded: 375 °F
